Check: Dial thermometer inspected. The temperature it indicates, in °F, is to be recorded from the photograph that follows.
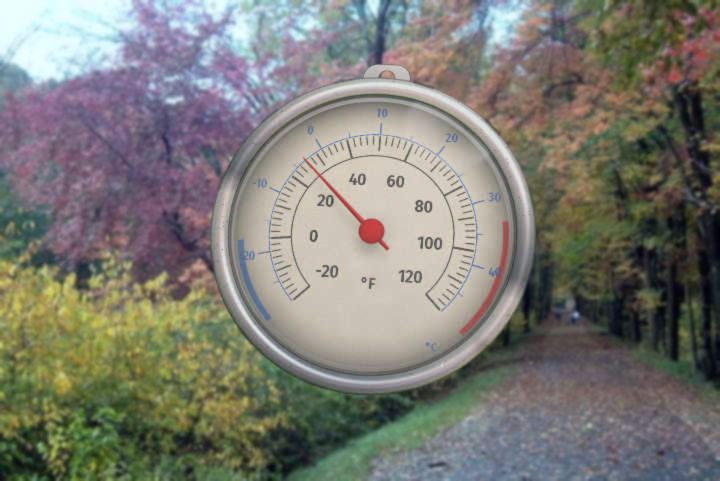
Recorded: 26 °F
